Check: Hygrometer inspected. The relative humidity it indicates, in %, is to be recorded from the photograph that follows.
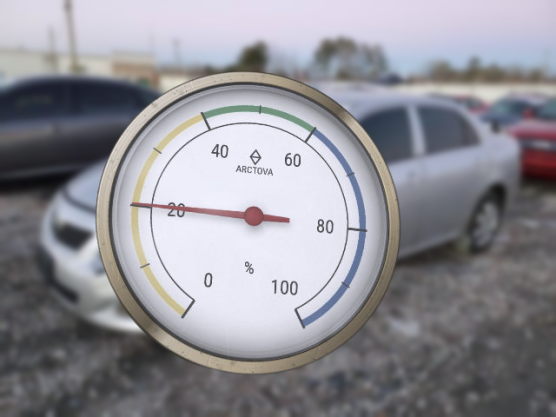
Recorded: 20 %
